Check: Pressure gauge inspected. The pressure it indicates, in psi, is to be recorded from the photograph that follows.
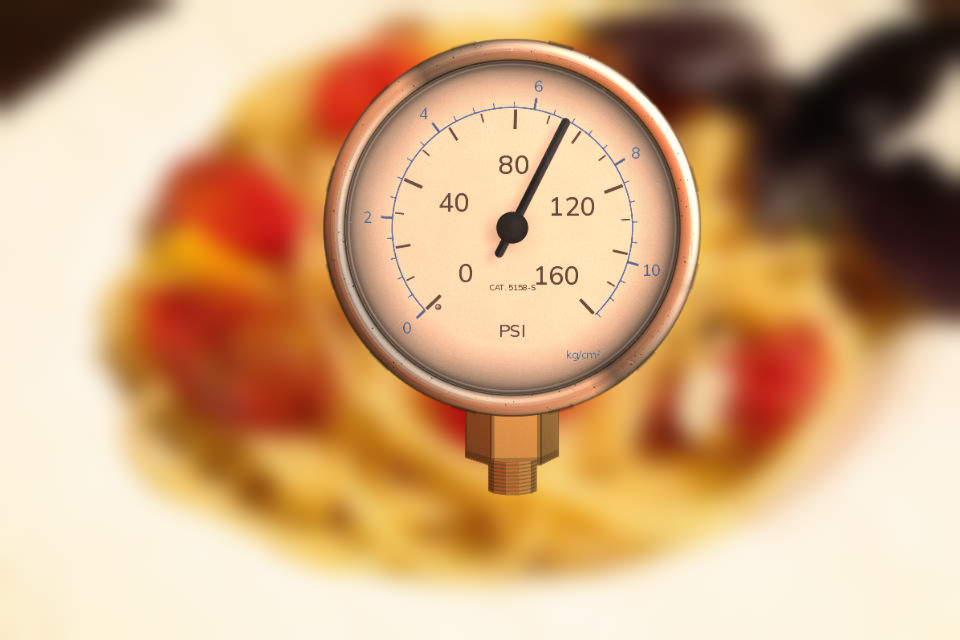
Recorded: 95 psi
